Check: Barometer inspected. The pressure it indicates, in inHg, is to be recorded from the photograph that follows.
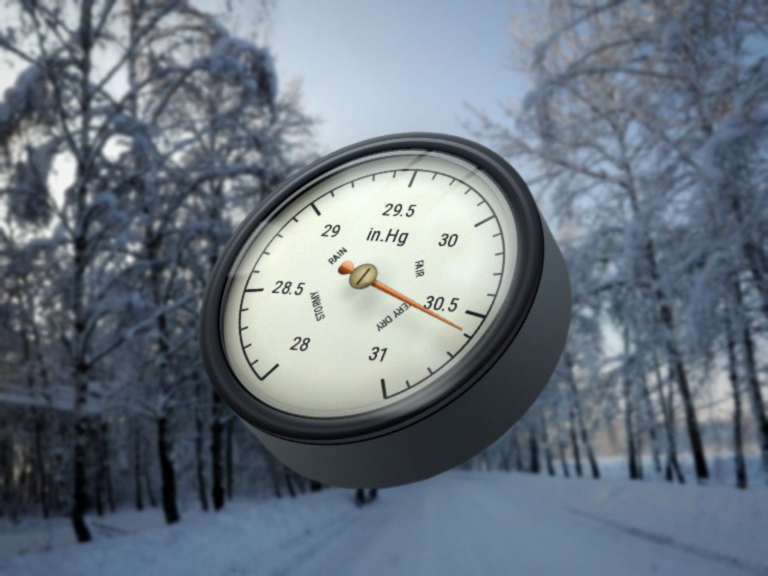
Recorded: 30.6 inHg
